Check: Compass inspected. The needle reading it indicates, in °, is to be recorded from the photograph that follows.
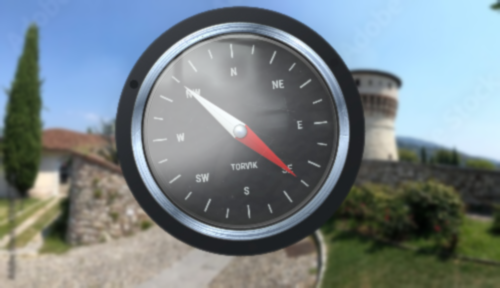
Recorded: 135 °
